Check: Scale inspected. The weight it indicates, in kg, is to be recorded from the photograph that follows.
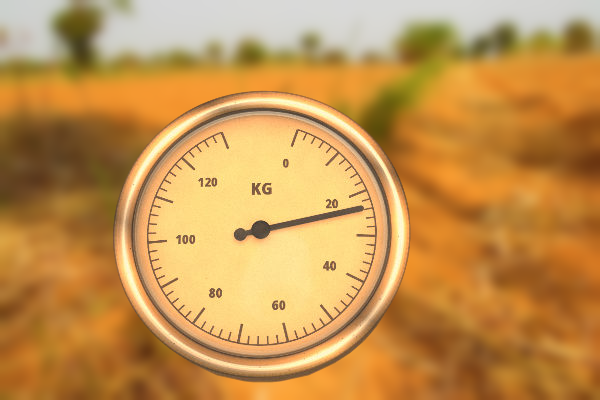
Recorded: 24 kg
